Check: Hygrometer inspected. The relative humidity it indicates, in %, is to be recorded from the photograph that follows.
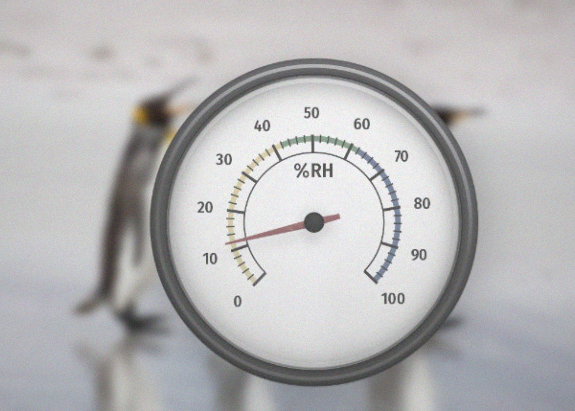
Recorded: 12 %
